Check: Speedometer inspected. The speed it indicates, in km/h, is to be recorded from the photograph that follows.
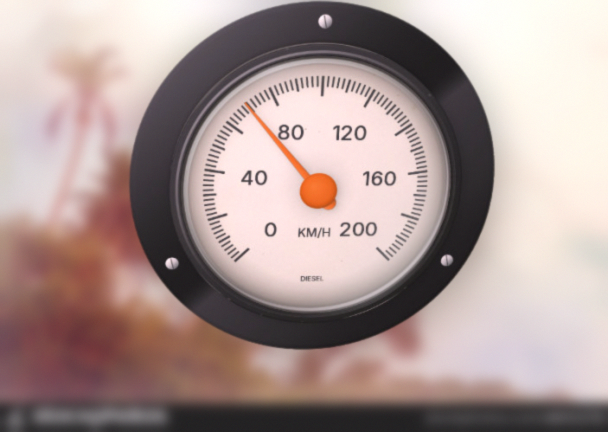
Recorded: 70 km/h
